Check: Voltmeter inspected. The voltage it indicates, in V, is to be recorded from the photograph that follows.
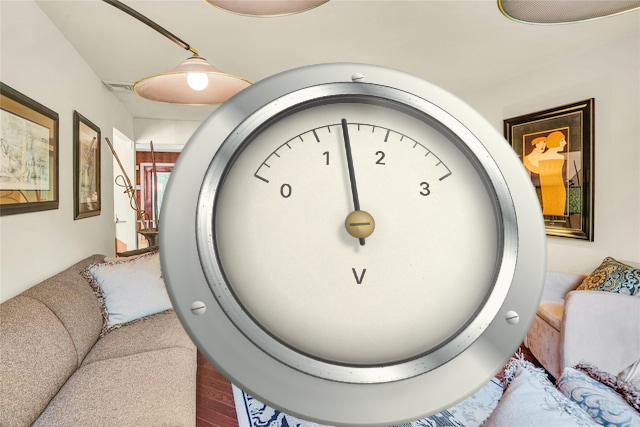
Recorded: 1.4 V
